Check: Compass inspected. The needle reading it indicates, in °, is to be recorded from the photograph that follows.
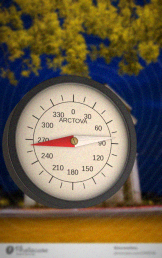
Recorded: 262.5 °
